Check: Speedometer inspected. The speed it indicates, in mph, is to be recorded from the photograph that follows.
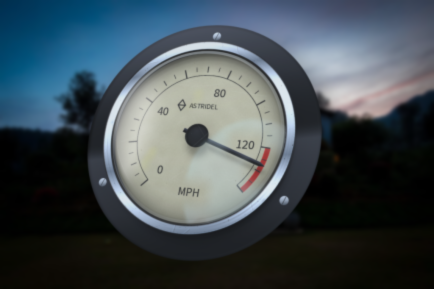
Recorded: 127.5 mph
